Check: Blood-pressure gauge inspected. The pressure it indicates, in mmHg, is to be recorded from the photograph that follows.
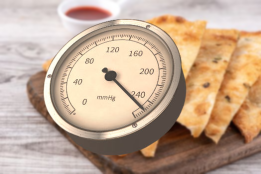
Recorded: 250 mmHg
